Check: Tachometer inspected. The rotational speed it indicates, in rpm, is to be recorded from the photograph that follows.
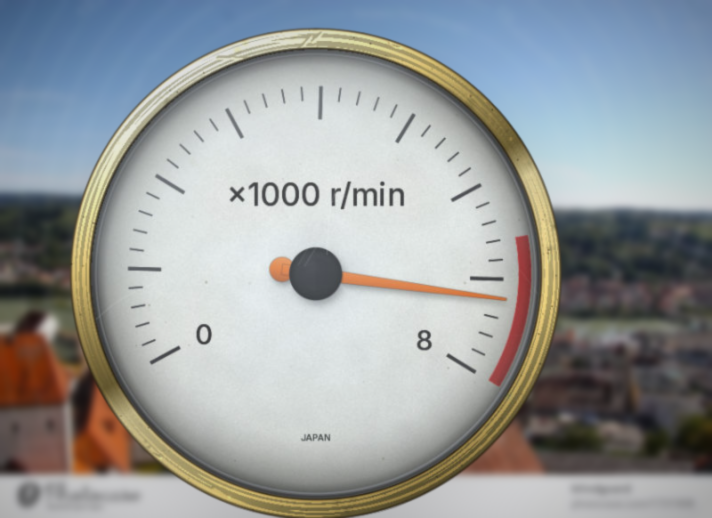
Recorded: 7200 rpm
